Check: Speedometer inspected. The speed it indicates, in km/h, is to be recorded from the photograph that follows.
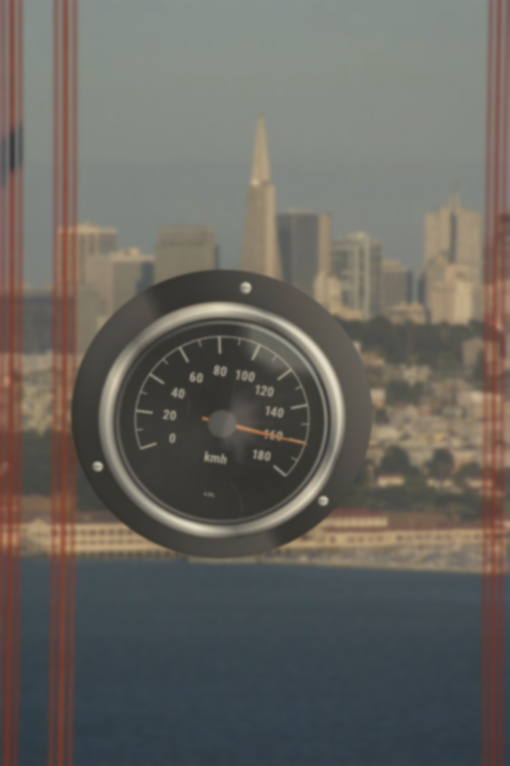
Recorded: 160 km/h
